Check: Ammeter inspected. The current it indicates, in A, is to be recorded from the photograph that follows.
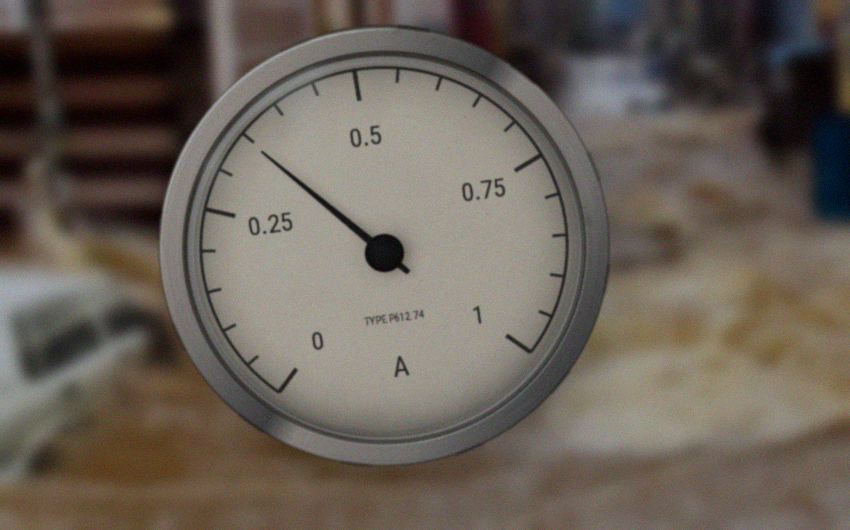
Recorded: 0.35 A
